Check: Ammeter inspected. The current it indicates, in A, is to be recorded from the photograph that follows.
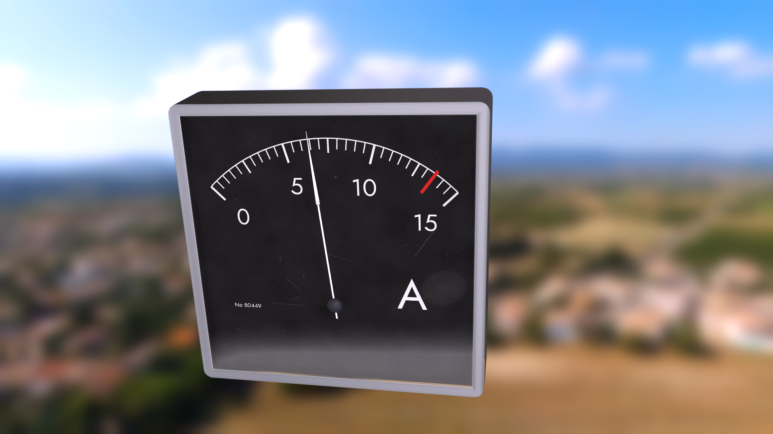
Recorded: 6.5 A
